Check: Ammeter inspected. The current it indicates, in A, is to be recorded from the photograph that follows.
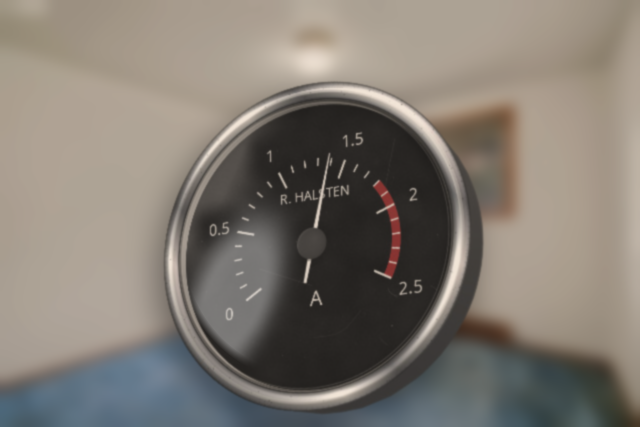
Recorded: 1.4 A
